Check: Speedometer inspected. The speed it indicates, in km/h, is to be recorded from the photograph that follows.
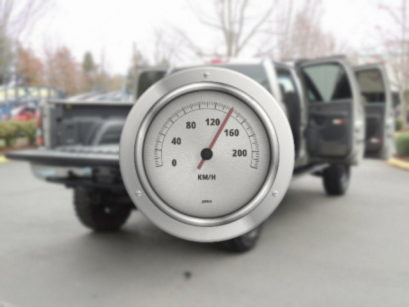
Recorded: 140 km/h
